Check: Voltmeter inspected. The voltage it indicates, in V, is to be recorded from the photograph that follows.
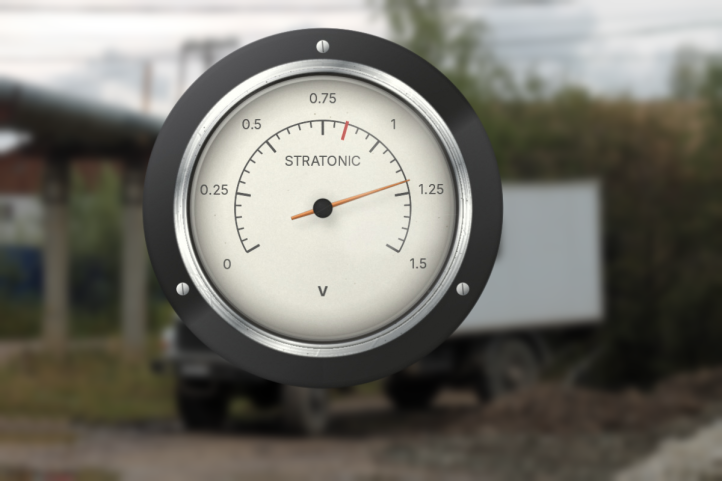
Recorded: 1.2 V
